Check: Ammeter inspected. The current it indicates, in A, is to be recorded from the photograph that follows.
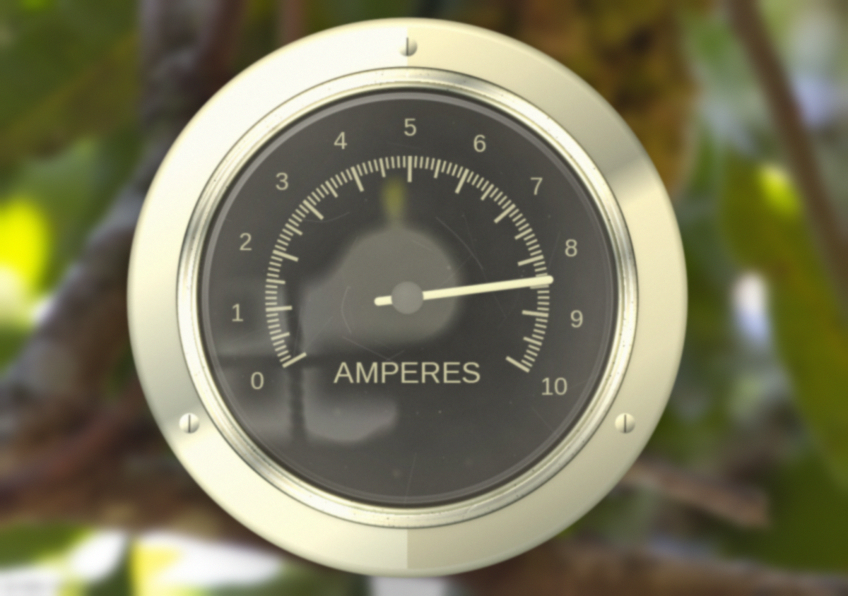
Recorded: 8.4 A
